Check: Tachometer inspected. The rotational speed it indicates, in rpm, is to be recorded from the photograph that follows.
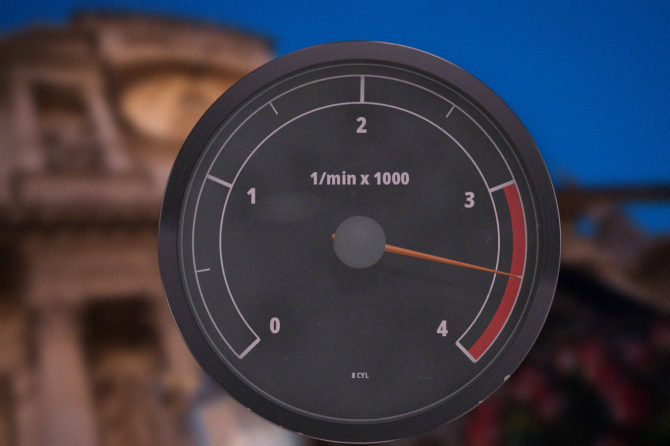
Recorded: 3500 rpm
